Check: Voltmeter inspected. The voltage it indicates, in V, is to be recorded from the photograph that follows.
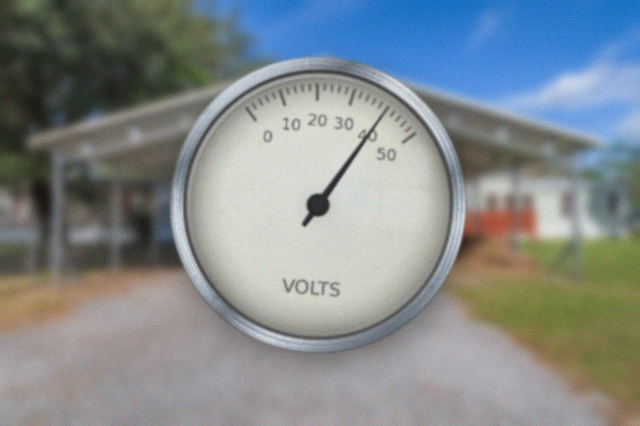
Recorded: 40 V
